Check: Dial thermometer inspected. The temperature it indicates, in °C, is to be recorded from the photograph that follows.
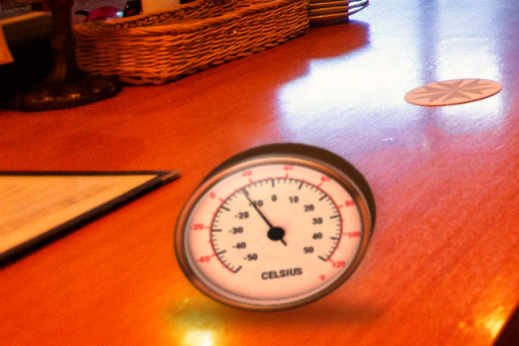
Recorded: -10 °C
